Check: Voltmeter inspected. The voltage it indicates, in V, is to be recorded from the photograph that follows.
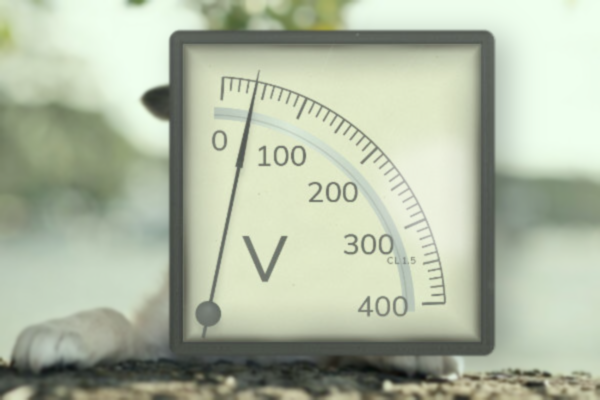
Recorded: 40 V
